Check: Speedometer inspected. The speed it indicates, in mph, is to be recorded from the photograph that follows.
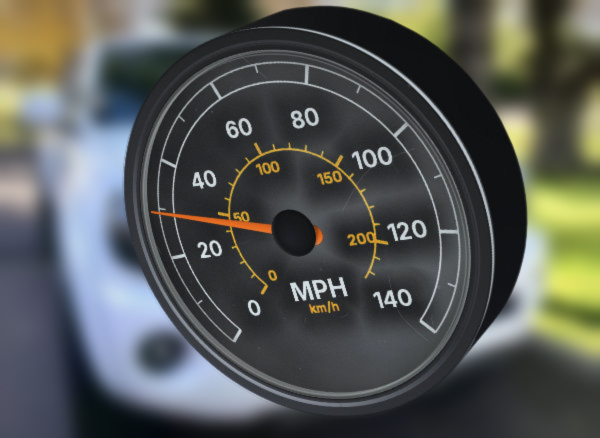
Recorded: 30 mph
